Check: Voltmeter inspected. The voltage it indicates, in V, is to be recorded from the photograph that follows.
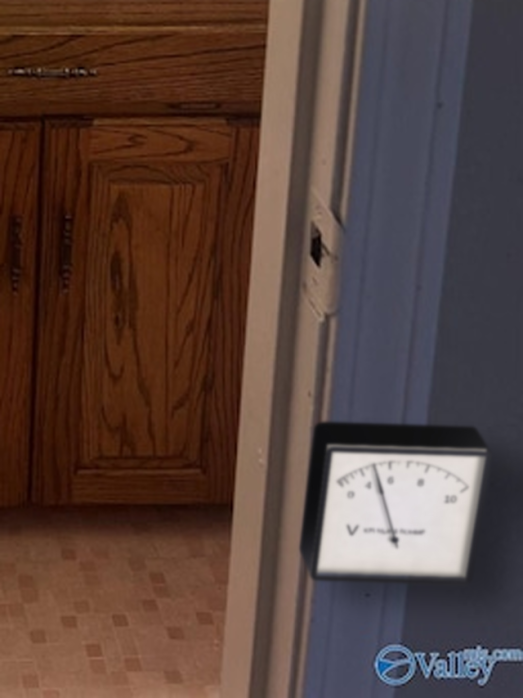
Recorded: 5 V
